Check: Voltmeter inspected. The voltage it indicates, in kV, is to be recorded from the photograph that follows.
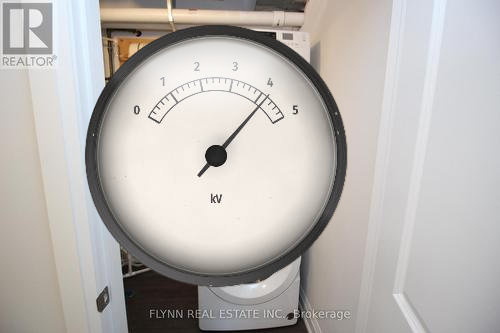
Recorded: 4.2 kV
